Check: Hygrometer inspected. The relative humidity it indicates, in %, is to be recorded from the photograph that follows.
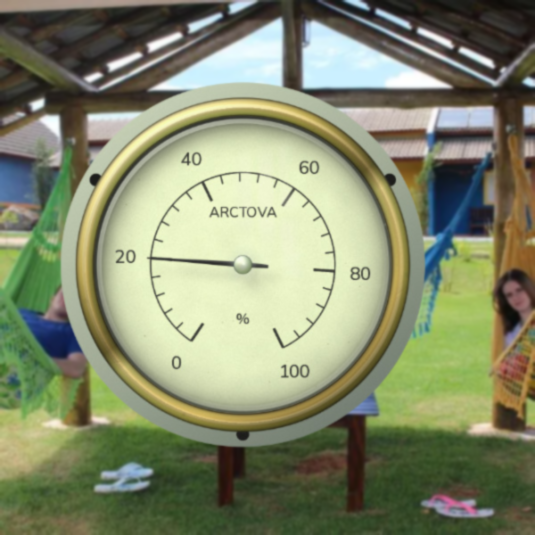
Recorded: 20 %
